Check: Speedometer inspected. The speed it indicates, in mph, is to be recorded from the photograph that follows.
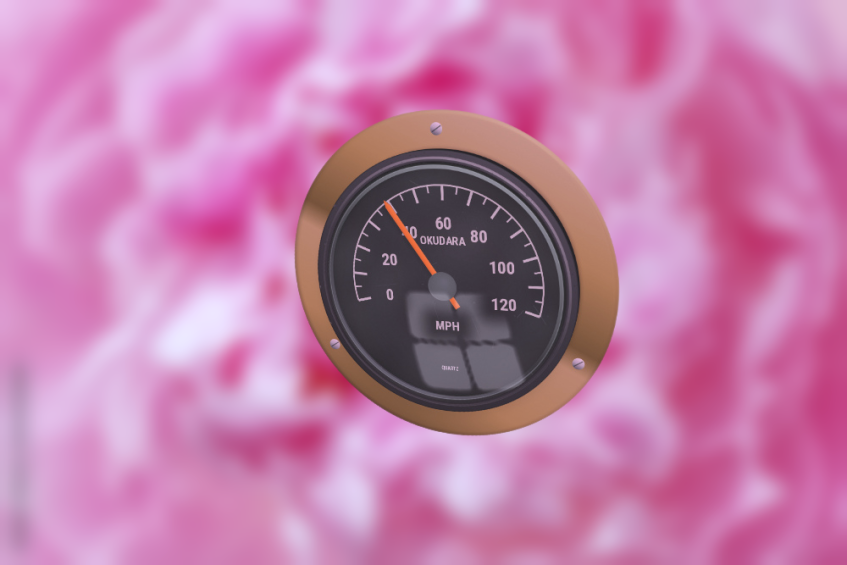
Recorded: 40 mph
